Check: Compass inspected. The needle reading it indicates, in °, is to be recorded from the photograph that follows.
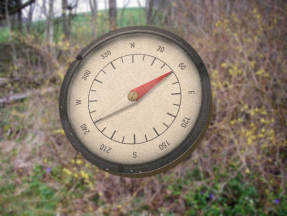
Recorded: 60 °
